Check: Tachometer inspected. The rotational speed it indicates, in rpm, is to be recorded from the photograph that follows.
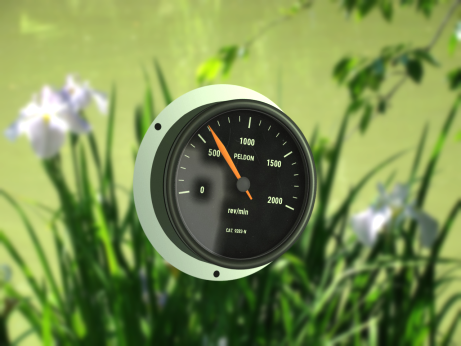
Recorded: 600 rpm
